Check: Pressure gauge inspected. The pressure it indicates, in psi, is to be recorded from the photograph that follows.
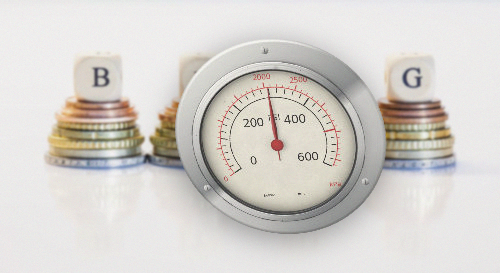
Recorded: 300 psi
